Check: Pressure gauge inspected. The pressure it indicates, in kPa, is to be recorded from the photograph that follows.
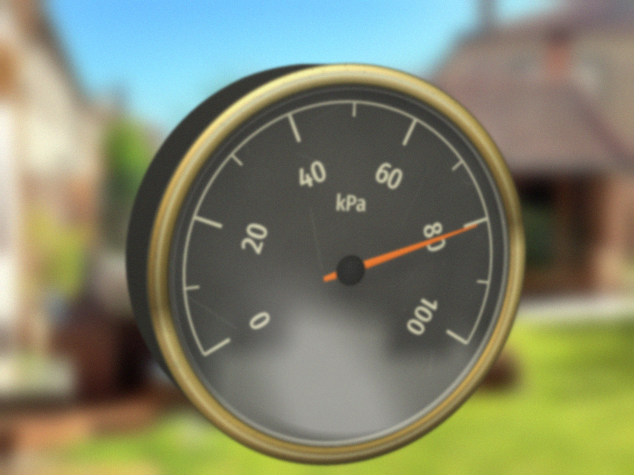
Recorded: 80 kPa
